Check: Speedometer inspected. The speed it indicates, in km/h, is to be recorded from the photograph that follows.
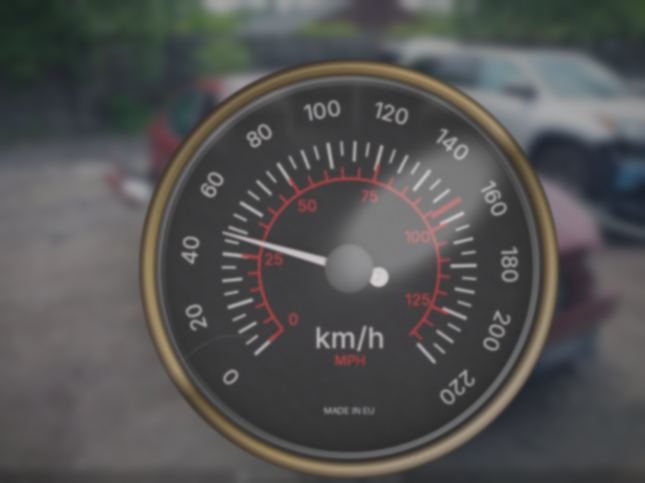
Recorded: 47.5 km/h
